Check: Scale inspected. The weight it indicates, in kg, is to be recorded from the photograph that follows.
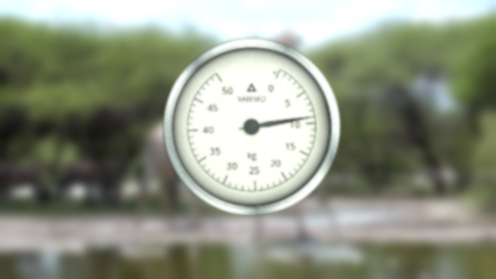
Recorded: 9 kg
